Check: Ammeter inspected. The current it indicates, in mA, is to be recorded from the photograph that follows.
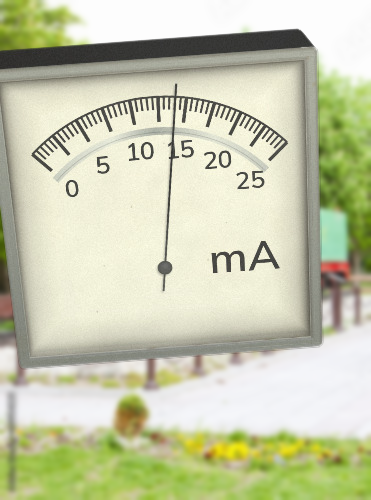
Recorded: 14 mA
